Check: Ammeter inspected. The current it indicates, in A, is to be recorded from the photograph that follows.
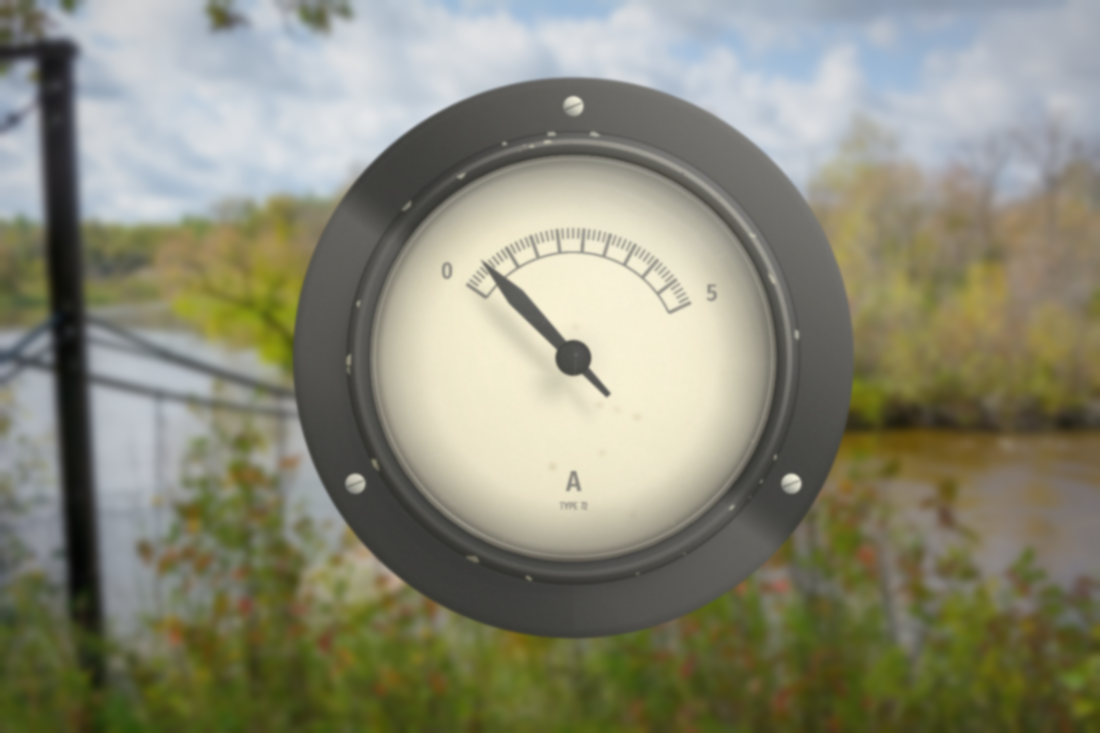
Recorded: 0.5 A
